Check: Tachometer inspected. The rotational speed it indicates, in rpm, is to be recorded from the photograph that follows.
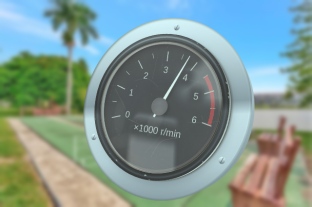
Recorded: 3750 rpm
